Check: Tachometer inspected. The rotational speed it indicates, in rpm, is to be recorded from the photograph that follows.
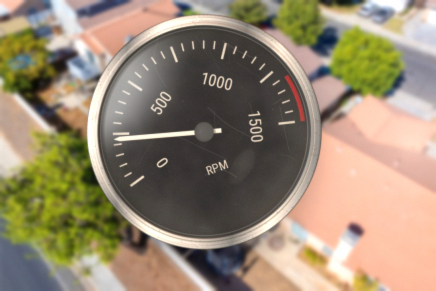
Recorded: 225 rpm
